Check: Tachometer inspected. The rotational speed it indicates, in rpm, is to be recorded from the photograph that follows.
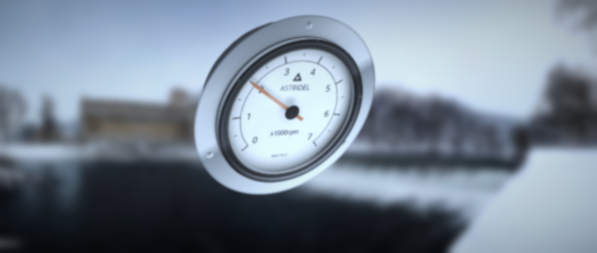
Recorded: 2000 rpm
